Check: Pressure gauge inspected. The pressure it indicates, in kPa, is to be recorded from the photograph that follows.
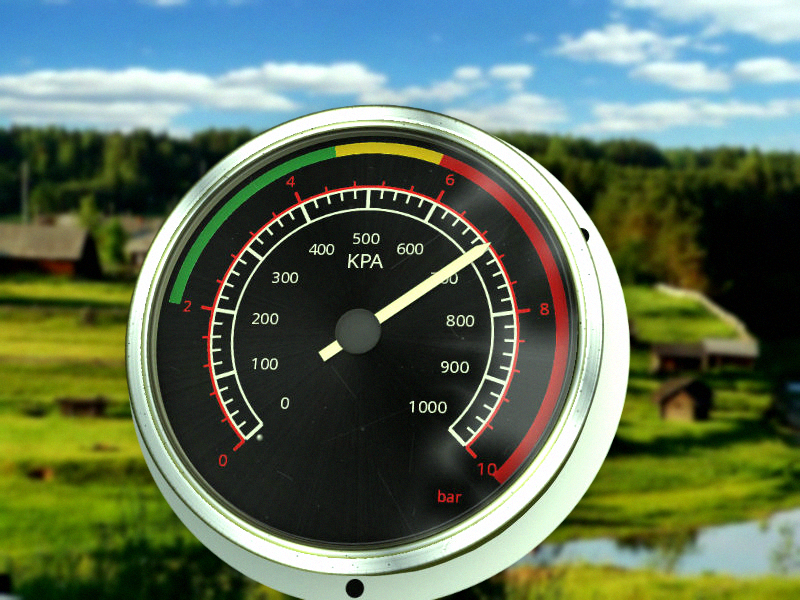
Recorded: 700 kPa
